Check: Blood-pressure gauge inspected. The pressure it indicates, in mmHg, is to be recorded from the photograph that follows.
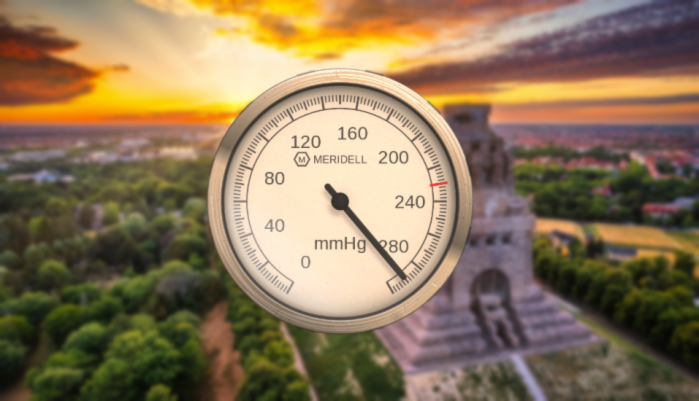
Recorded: 290 mmHg
